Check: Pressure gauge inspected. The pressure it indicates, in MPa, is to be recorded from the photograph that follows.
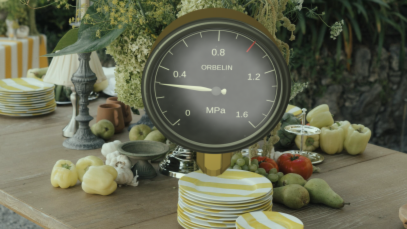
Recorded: 0.3 MPa
